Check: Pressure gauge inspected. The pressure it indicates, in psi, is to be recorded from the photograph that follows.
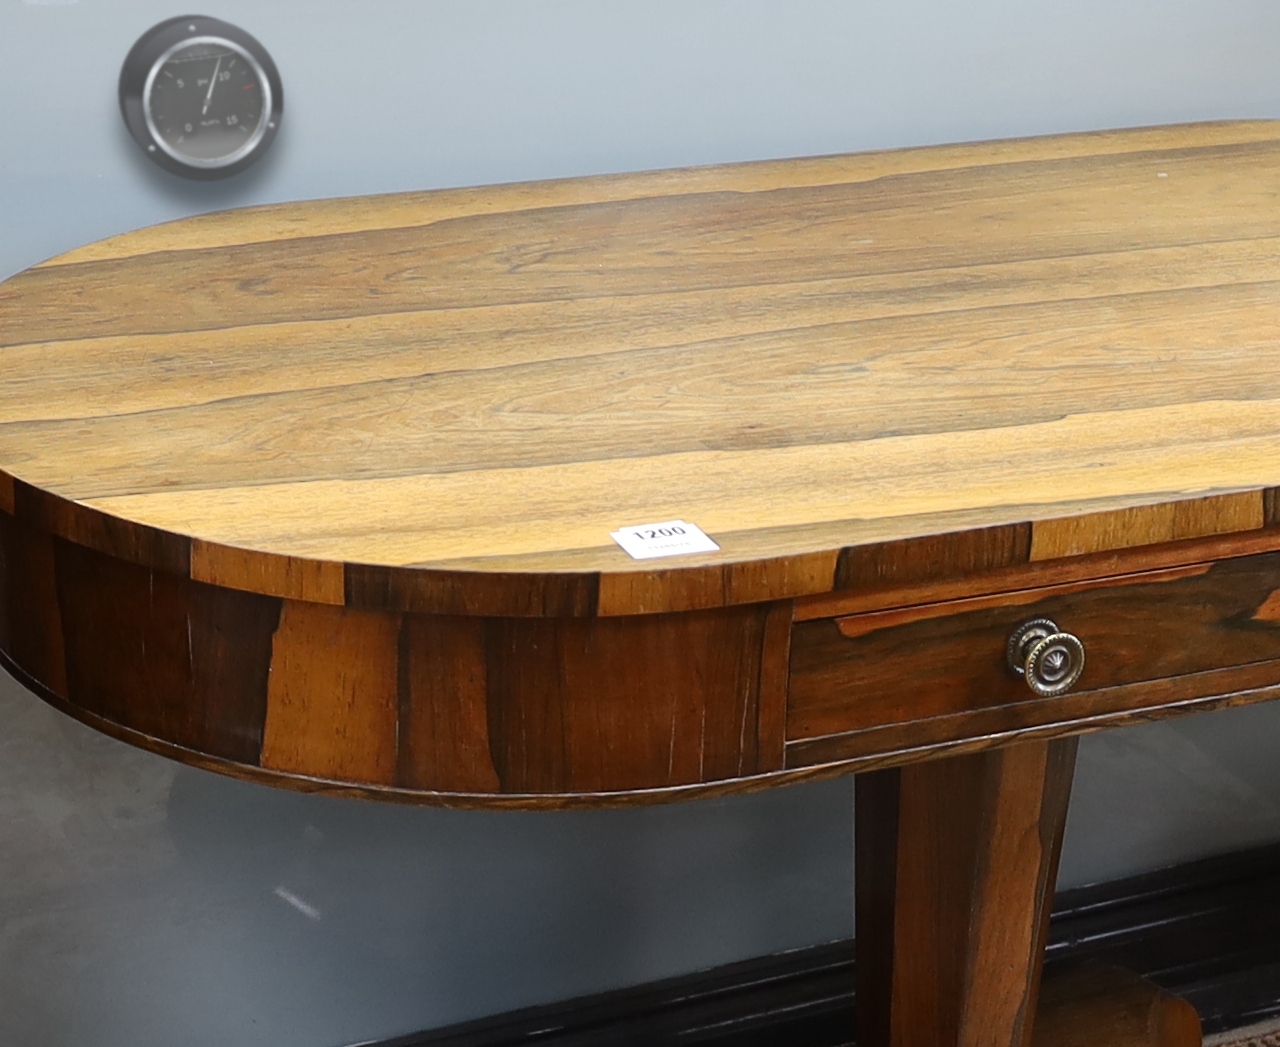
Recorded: 9 psi
